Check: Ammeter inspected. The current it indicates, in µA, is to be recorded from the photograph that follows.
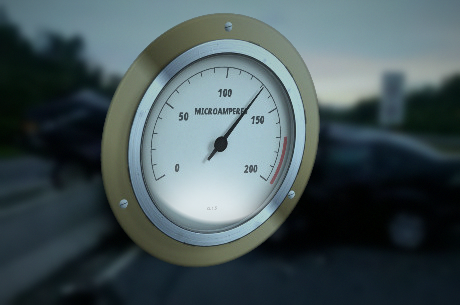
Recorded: 130 µA
